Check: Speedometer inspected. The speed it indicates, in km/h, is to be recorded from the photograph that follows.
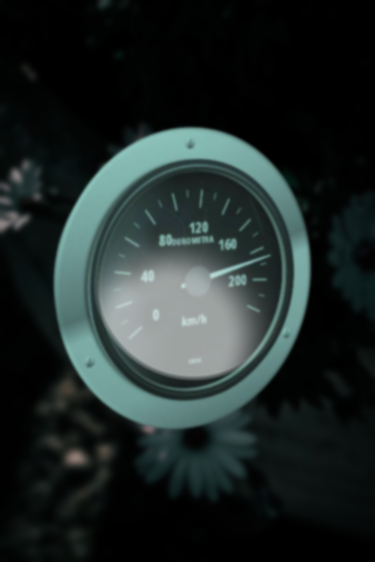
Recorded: 185 km/h
